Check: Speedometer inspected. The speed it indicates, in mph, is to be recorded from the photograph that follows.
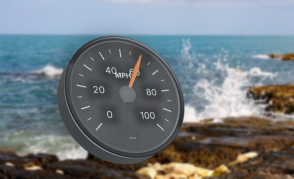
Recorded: 60 mph
